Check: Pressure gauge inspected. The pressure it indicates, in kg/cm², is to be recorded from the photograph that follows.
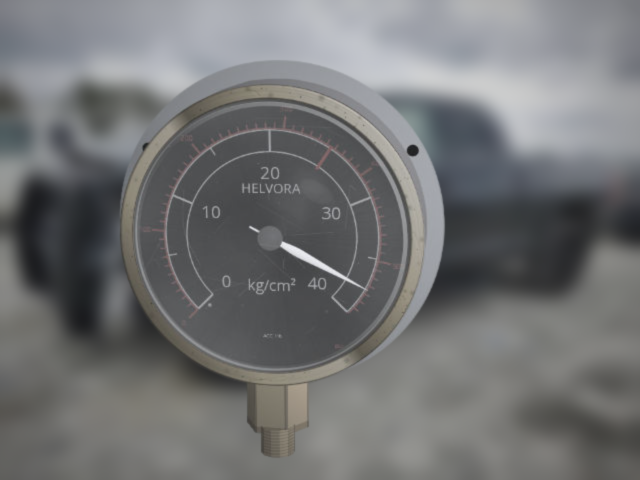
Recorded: 37.5 kg/cm²
